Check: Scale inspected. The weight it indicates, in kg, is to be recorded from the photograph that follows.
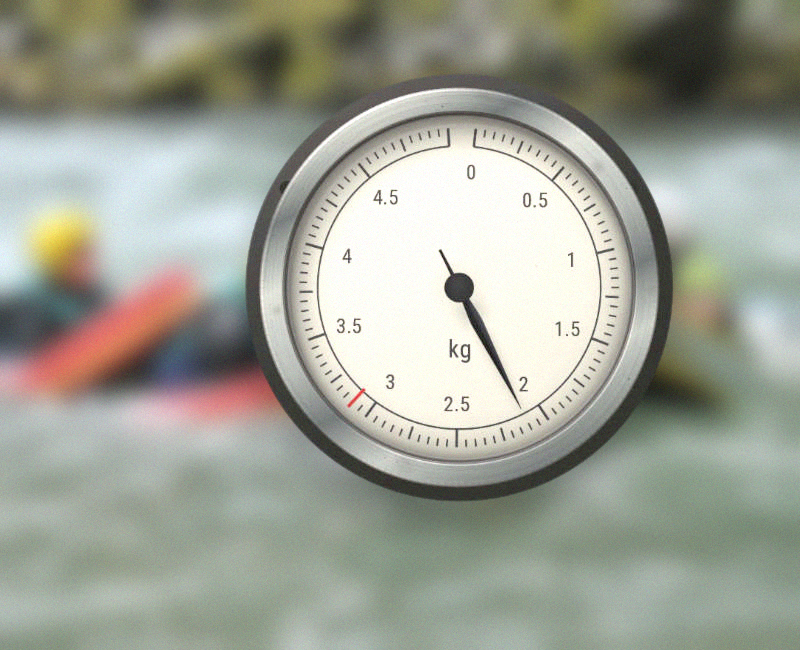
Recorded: 2.1 kg
